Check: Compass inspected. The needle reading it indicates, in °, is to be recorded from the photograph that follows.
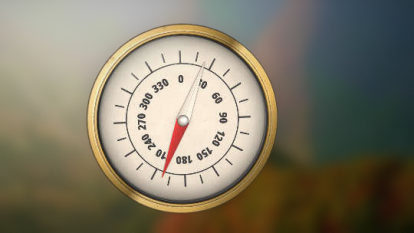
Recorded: 202.5 °
